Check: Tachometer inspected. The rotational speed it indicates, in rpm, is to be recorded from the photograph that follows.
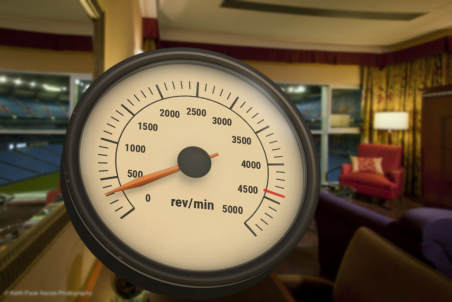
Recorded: 300 rpm
